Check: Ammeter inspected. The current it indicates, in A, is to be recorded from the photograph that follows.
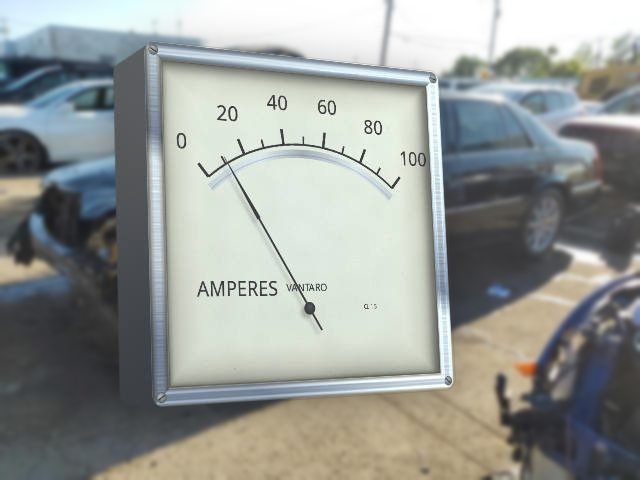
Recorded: 10 A
